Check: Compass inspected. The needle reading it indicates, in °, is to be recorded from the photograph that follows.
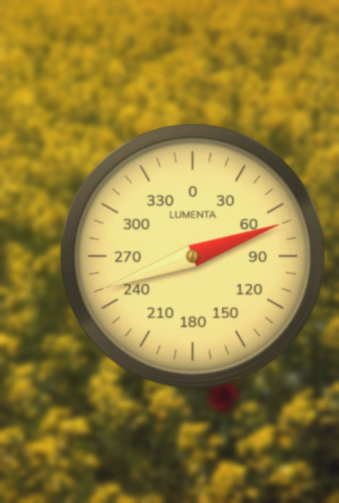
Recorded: 70 °
